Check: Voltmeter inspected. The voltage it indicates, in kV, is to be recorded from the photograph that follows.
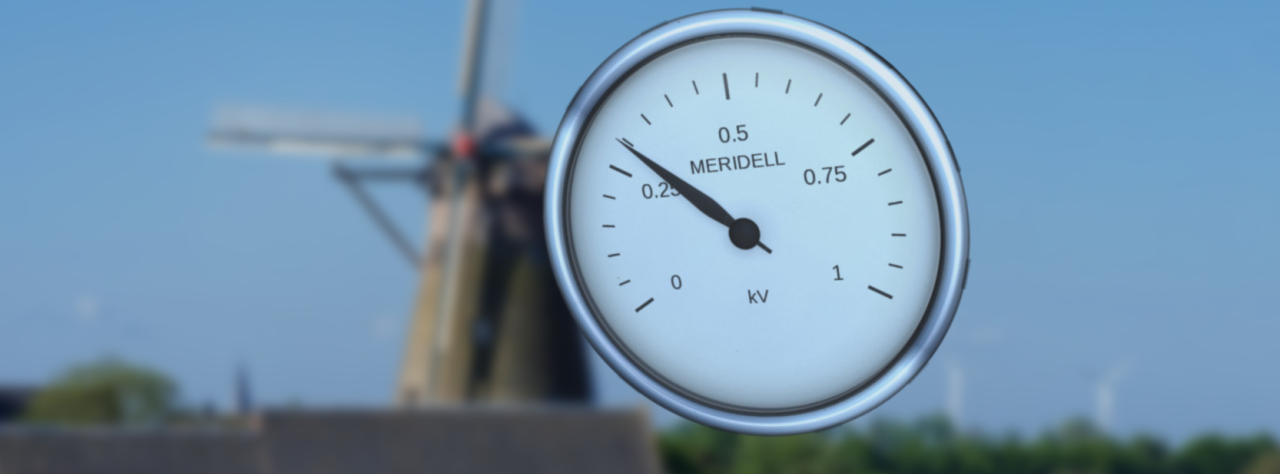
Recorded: 0.3 kV
